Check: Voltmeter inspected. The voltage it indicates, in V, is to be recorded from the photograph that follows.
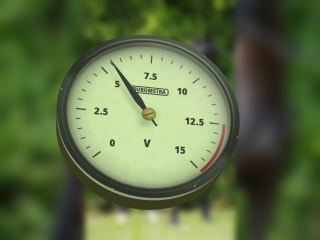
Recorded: 5.5 V
